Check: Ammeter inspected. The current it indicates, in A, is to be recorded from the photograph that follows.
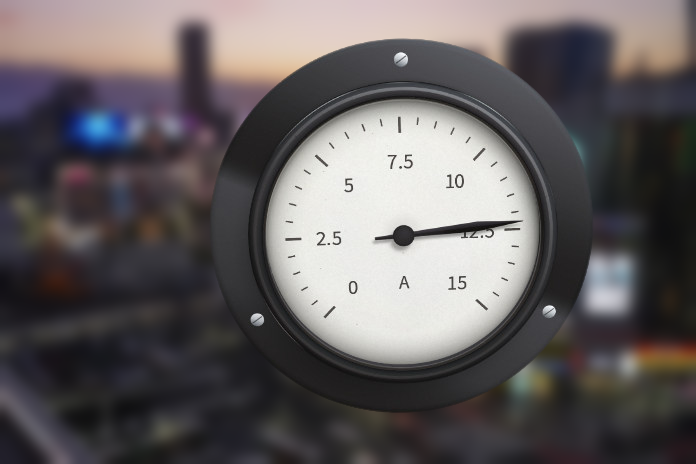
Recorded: 12.25 A
